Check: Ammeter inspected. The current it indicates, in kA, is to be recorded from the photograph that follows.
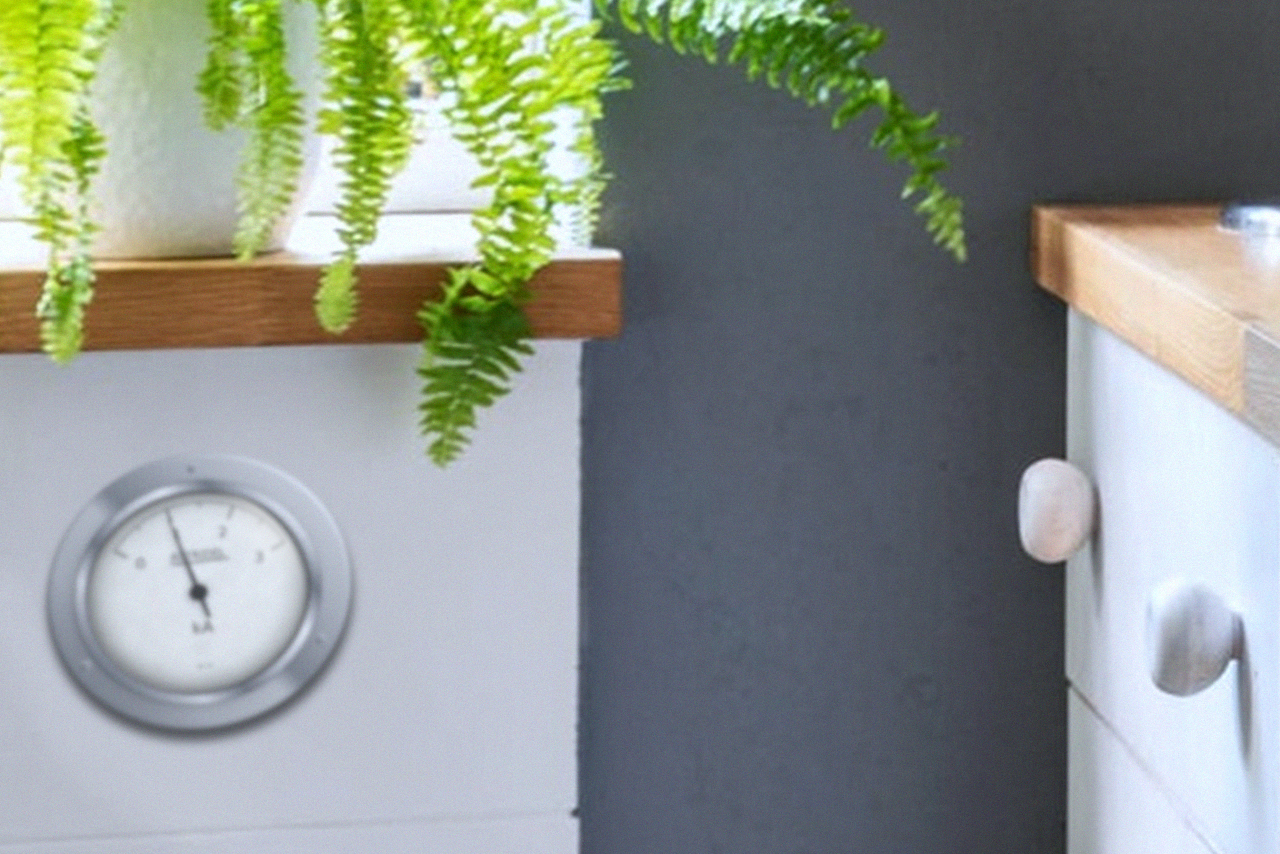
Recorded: 1 kA
